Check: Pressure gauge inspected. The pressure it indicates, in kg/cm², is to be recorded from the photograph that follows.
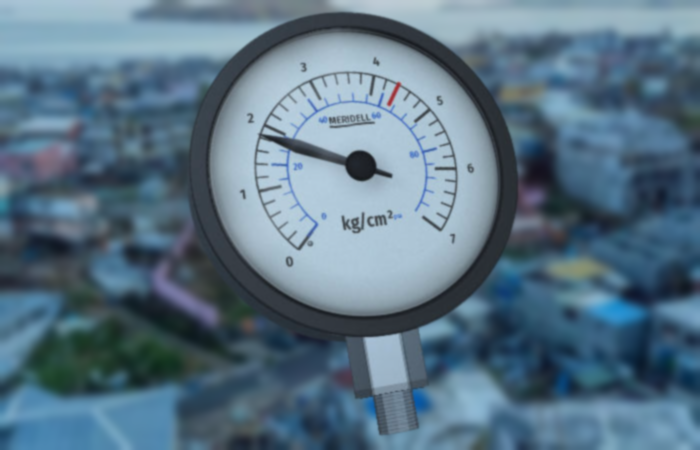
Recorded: 1.8 kg/cm²
